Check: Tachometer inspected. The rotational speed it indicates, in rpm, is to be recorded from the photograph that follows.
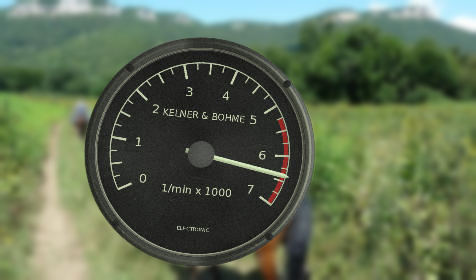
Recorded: 6375 rpm
